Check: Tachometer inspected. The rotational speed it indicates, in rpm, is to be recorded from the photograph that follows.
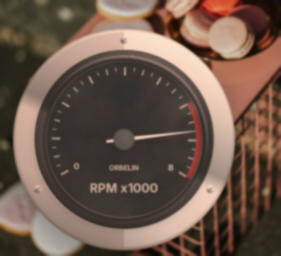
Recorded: 6750 rpm
